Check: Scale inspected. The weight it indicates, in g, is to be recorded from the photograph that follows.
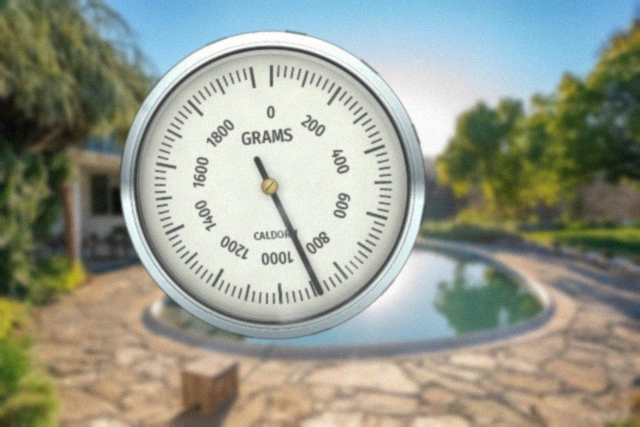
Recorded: 880 g
